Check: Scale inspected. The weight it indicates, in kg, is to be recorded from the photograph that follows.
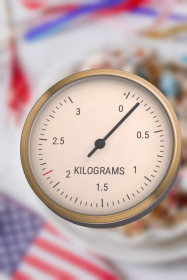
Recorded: 0.15 kg
